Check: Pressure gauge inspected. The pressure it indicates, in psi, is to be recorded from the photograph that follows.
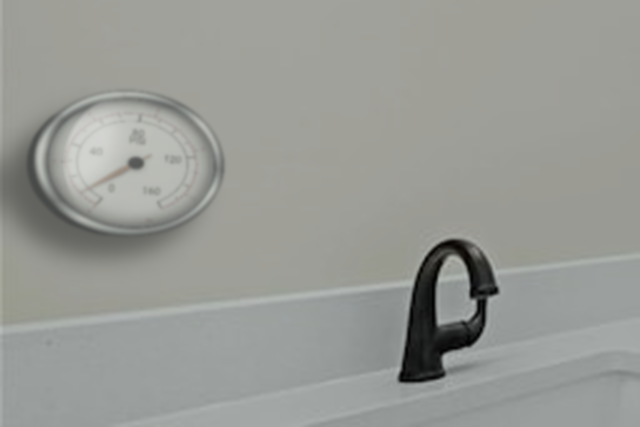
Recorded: 10 psi
